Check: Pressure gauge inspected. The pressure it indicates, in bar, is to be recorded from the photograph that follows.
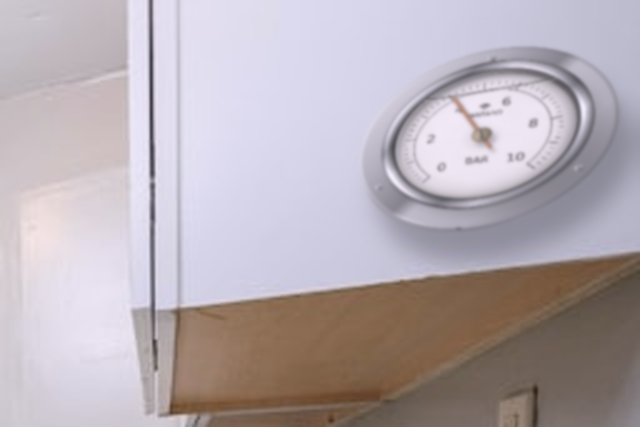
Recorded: 4 bar
